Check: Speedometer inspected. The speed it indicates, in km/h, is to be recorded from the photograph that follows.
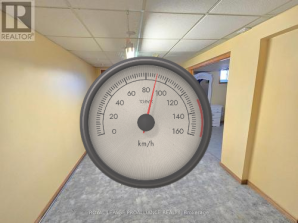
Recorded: 90 km/h
